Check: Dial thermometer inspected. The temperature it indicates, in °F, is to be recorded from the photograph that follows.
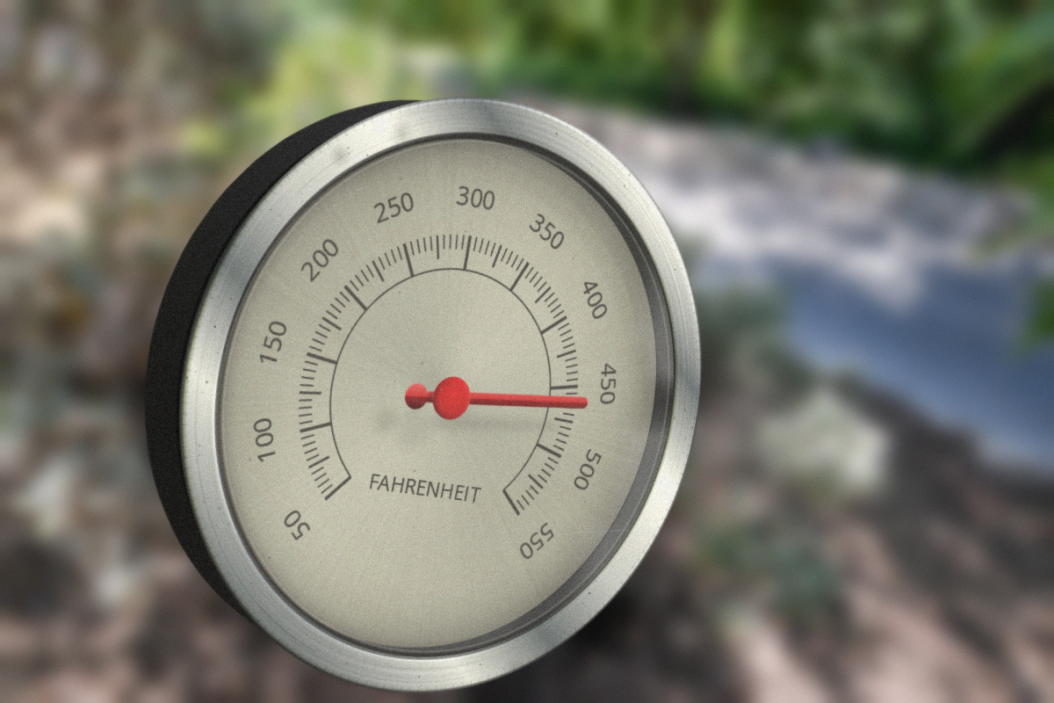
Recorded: 460 °F
